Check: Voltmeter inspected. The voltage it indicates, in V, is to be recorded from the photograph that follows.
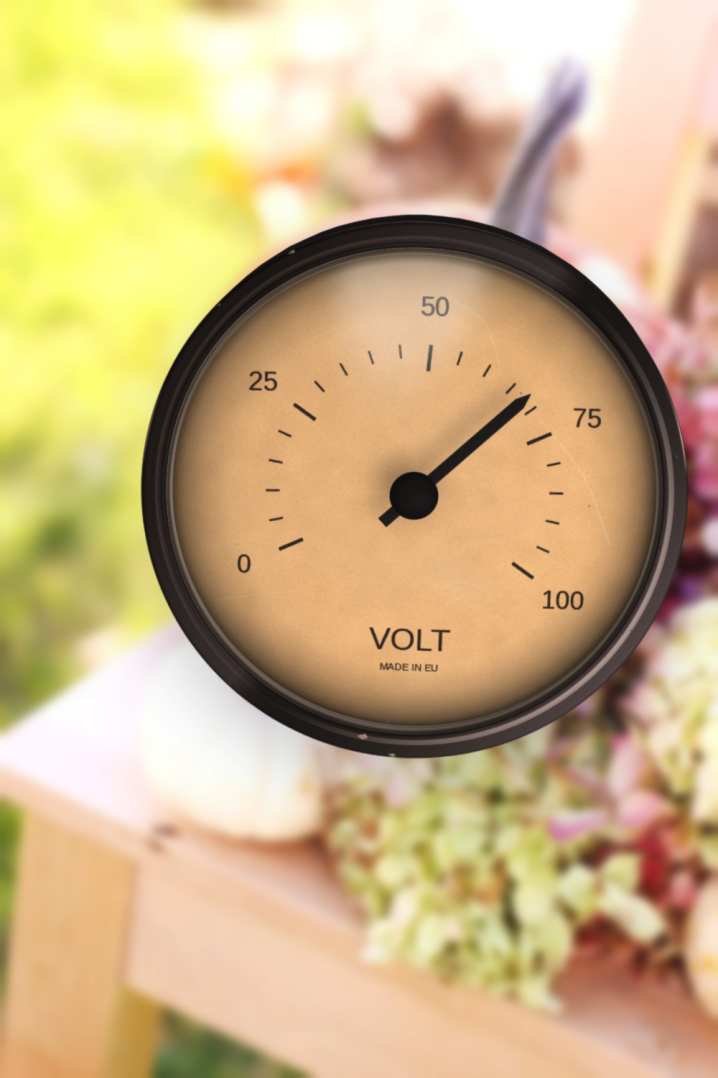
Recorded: 67.5 V
